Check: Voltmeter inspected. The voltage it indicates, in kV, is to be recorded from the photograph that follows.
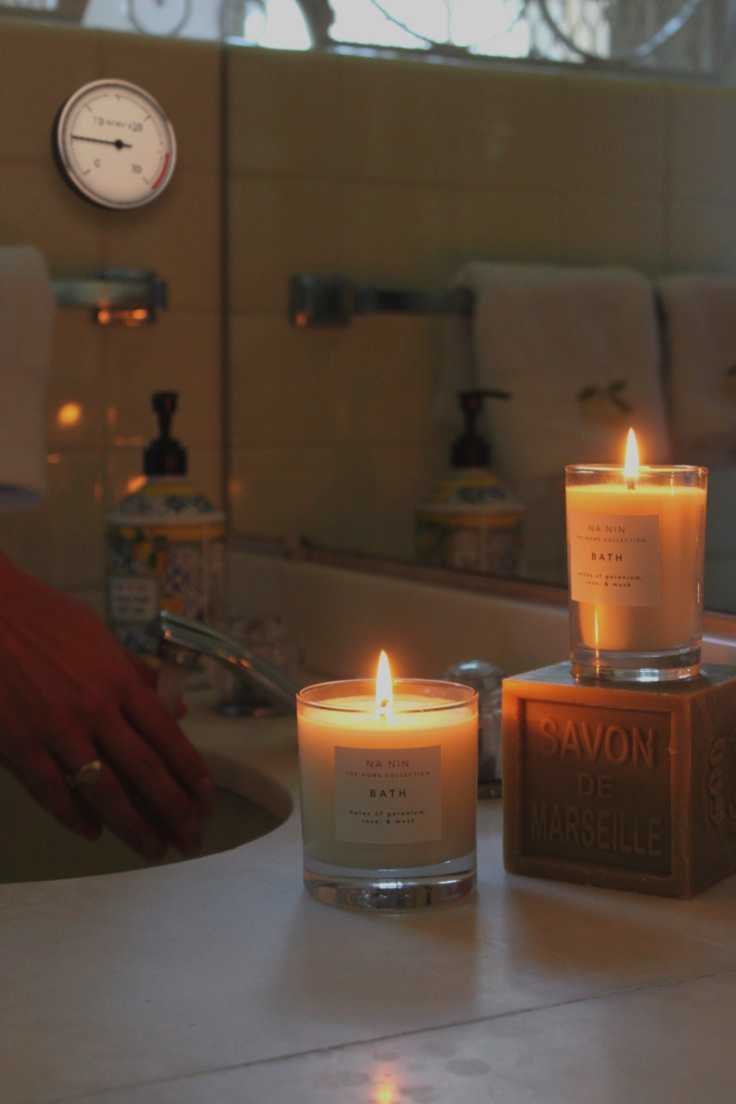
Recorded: 5 kV
